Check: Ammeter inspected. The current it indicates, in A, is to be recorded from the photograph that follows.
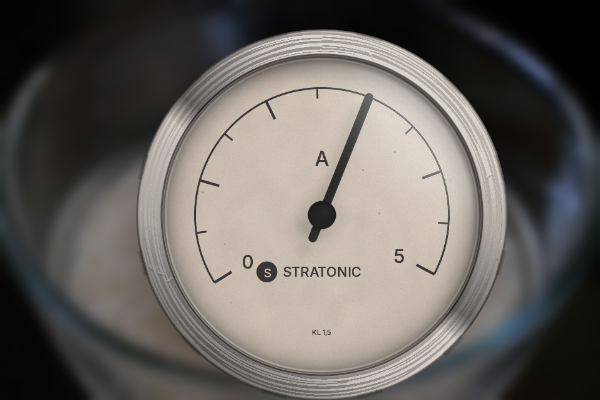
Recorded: 3 A
